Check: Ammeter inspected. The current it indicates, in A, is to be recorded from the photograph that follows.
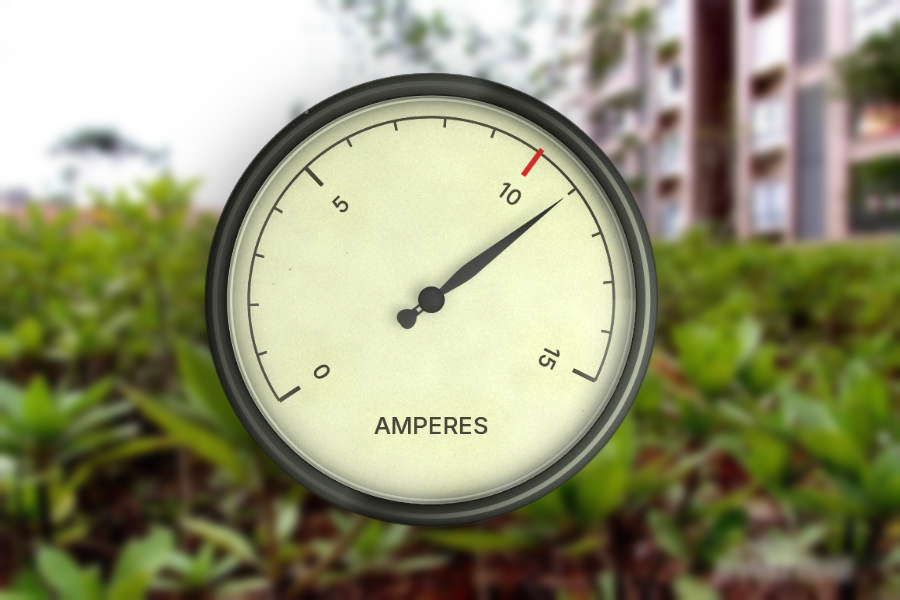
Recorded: 11 A
